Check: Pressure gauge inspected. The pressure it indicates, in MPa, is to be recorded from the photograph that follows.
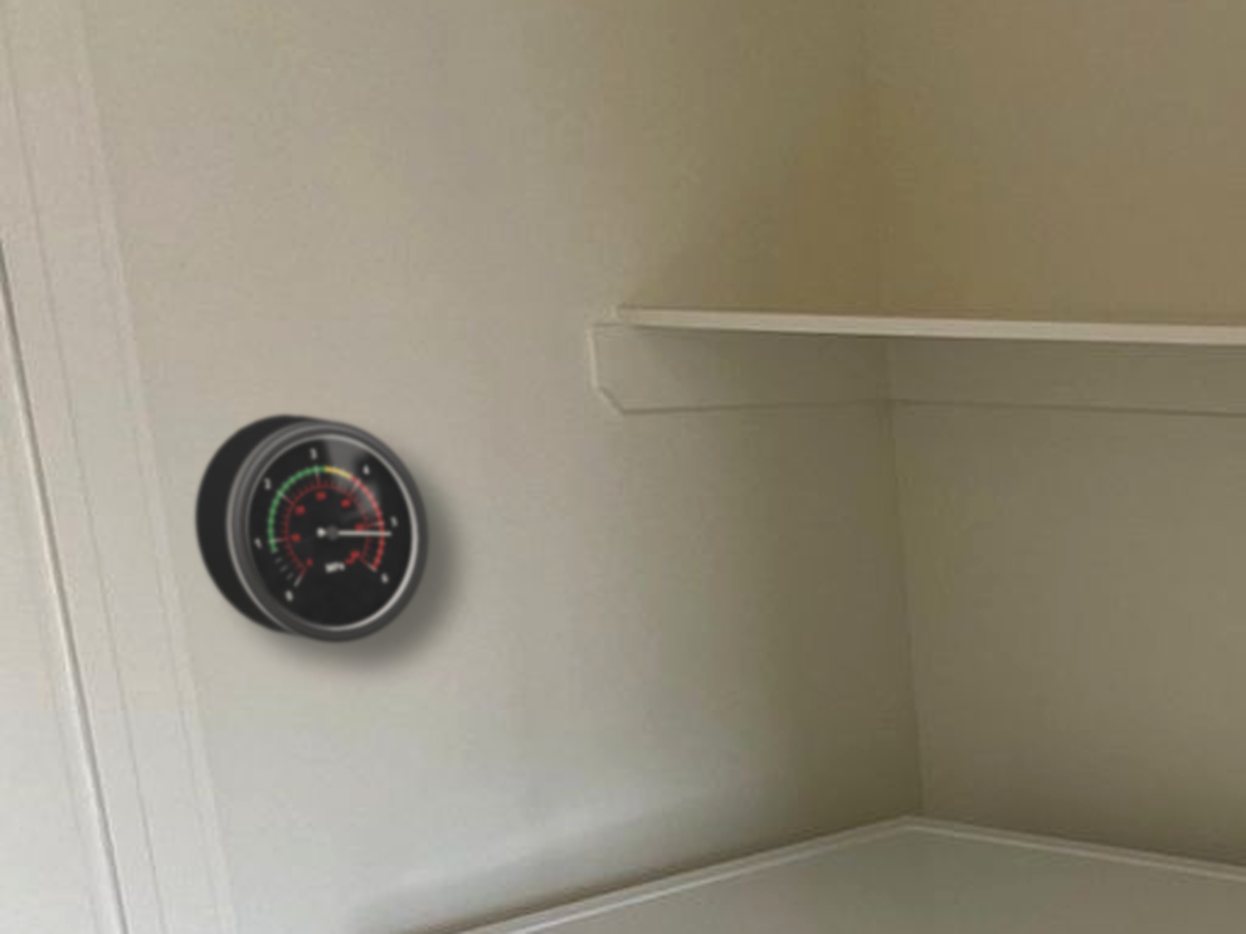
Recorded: 5.2 MPa
